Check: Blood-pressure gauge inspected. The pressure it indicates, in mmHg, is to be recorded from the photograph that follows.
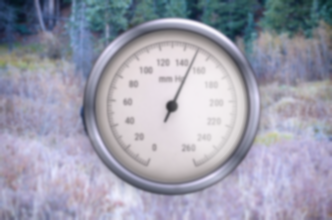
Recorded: 150 mmHg
